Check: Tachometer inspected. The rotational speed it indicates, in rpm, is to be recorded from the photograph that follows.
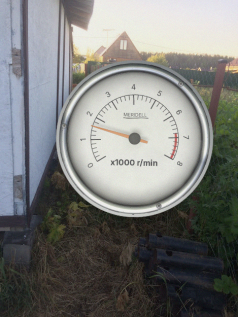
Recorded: 1600 rpm
